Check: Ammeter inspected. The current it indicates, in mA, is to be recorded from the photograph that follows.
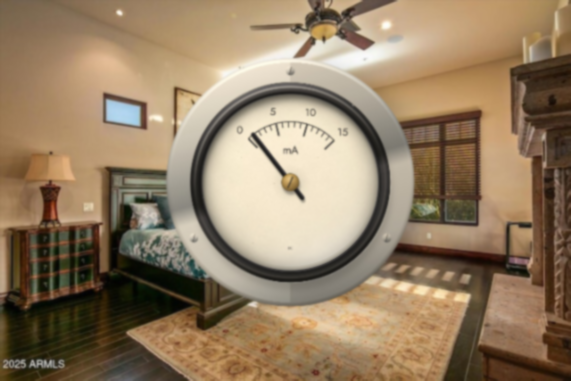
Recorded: 1 mA
